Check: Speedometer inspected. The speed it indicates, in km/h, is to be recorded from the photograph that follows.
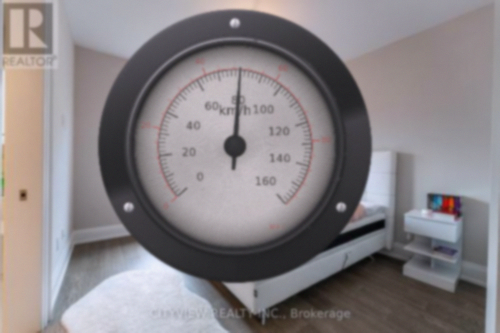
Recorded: 80 km/h
